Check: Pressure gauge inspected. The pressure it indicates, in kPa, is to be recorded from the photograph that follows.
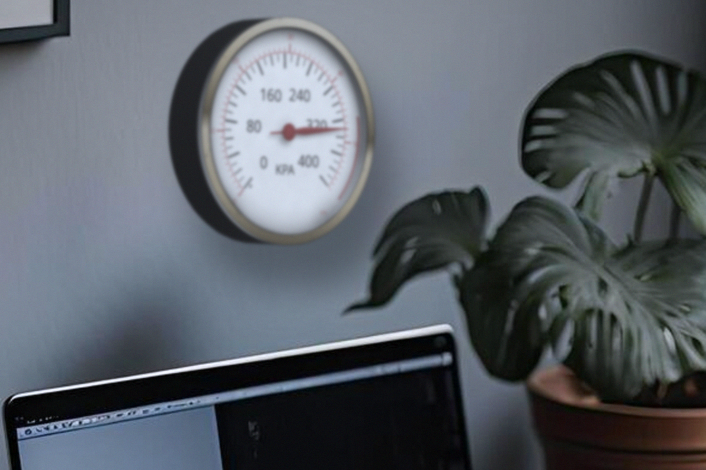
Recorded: 330 kPa
